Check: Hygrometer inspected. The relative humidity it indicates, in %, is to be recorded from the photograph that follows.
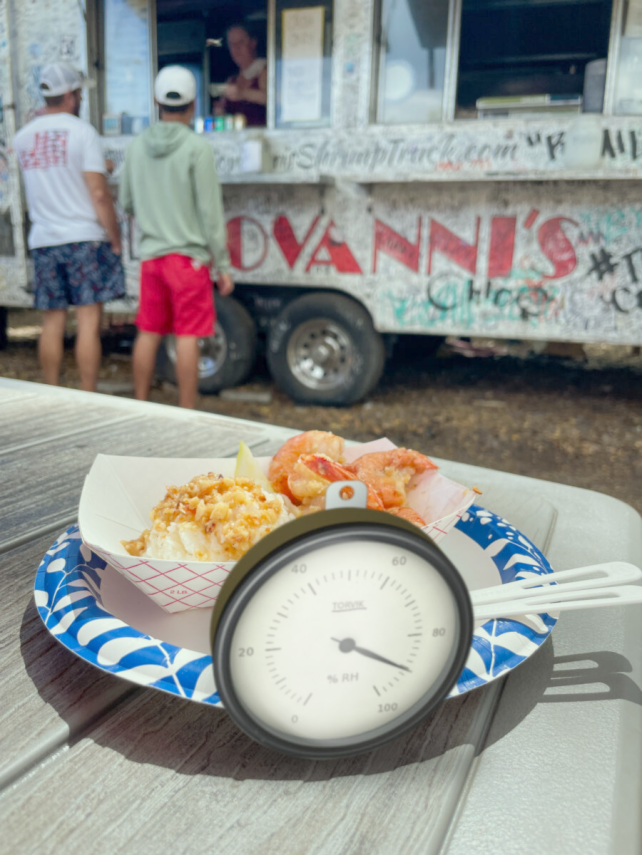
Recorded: 90 %
